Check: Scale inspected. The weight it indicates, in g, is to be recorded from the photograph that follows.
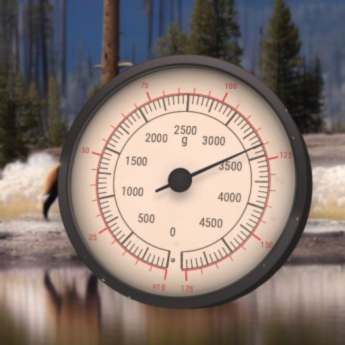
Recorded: 3400 g
